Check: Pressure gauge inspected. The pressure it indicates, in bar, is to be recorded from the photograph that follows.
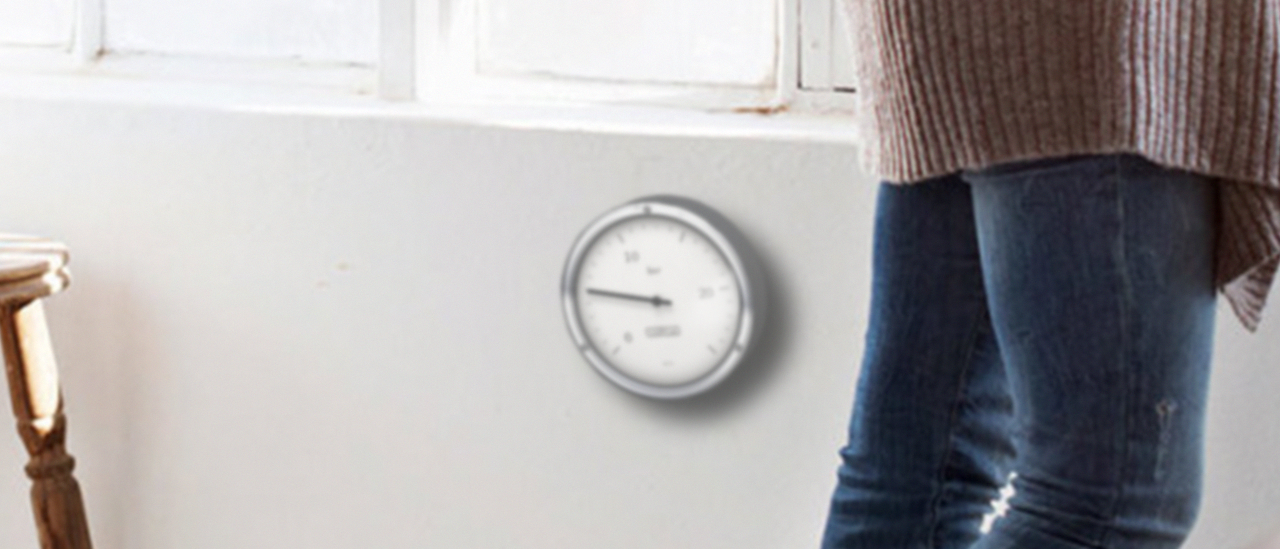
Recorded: 5 bar
